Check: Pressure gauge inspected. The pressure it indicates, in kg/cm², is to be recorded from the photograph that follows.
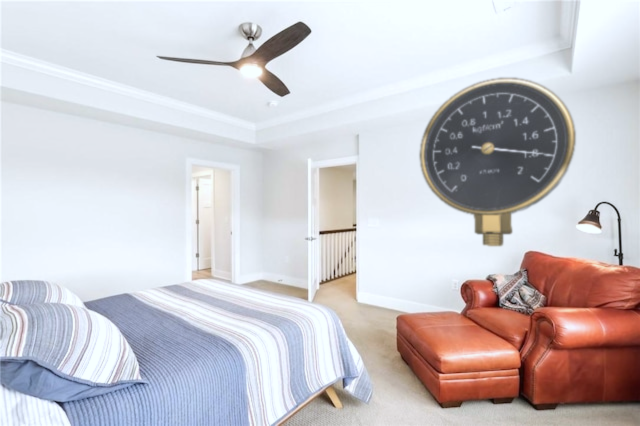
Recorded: 1.8 kg/cm²
